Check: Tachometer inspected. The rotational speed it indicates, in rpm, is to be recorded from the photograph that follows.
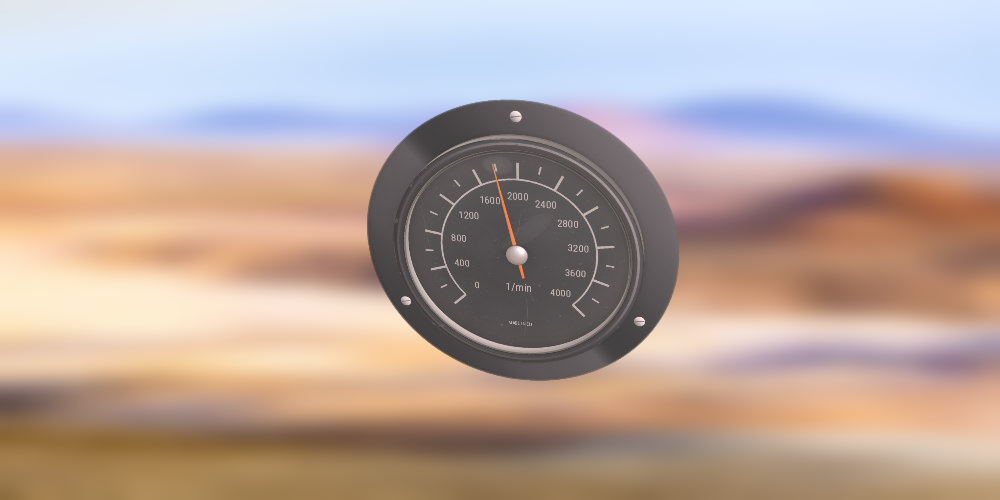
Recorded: 1800 rpm
